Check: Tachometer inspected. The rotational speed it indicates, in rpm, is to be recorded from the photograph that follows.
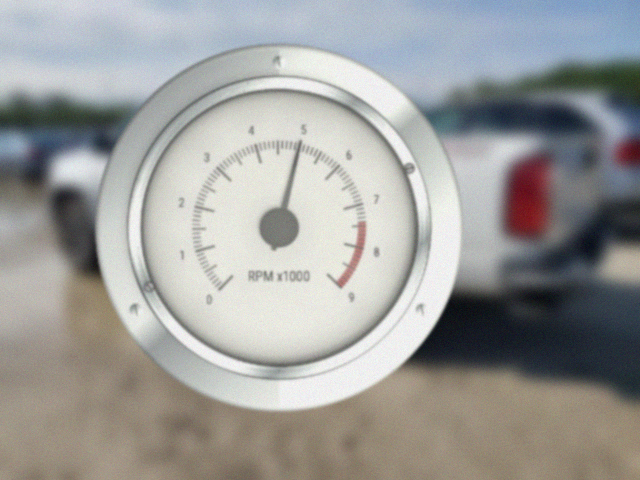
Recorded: 5000 rpm
